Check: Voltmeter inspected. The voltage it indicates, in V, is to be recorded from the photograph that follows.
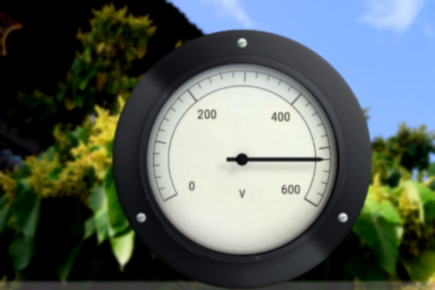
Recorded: 520 V
